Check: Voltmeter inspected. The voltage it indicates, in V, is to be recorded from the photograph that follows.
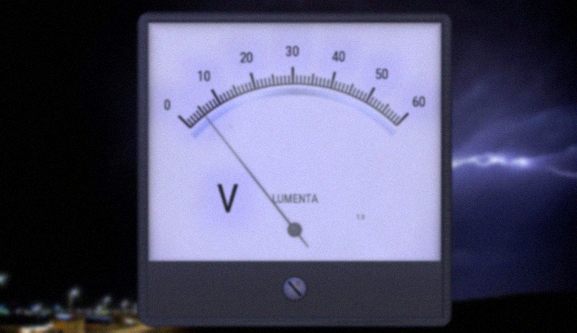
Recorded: 5 V
